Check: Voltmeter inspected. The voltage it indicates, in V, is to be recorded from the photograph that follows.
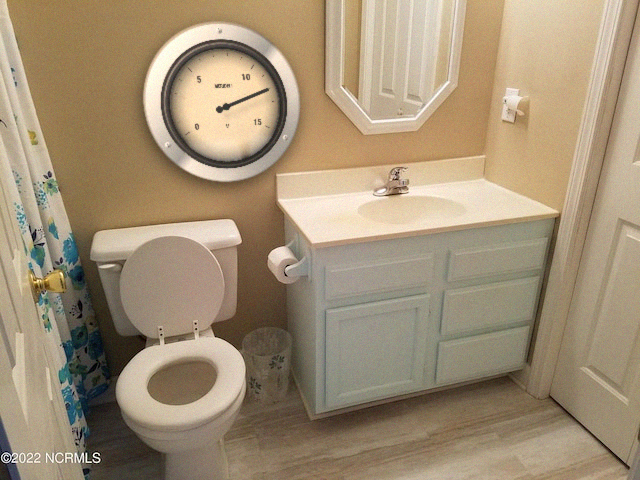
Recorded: 12 V
